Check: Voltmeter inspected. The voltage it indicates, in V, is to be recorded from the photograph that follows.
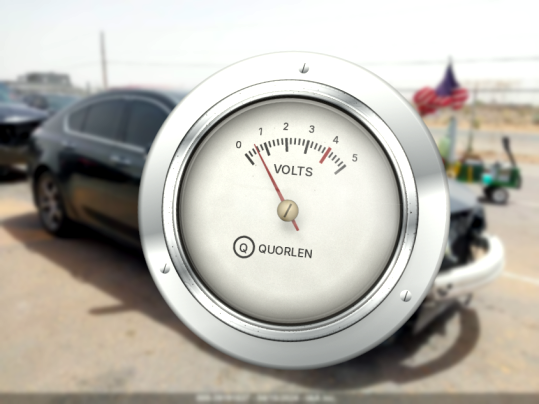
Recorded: 0.6 V
